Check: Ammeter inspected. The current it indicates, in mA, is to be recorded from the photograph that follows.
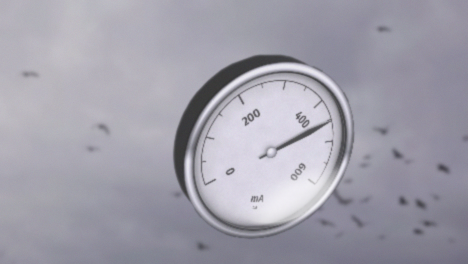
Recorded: 450 mA
